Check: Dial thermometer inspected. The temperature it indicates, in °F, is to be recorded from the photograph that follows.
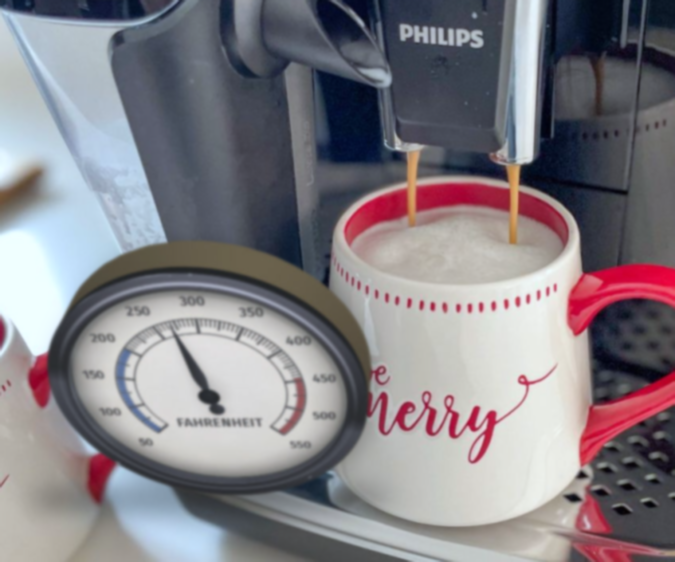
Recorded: 275 °F
